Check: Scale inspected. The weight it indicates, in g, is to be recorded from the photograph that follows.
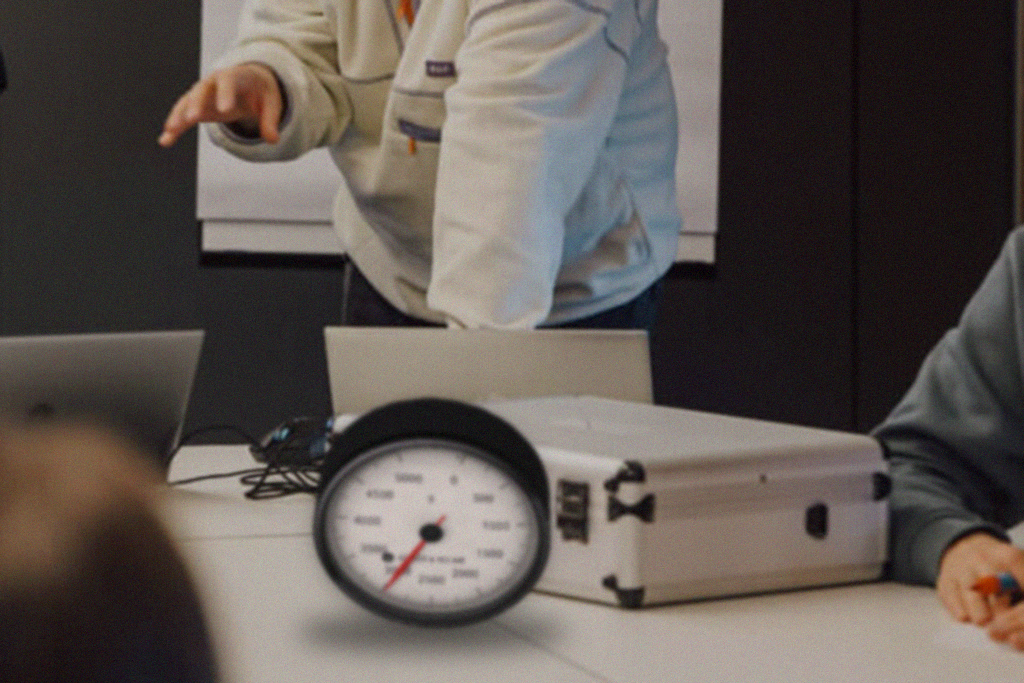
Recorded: 3000 g
